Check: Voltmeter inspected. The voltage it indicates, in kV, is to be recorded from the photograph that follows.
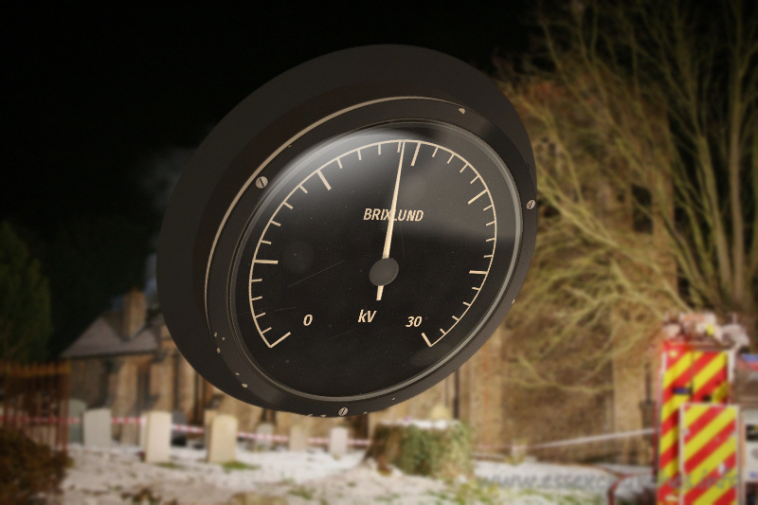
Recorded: 14 kV
